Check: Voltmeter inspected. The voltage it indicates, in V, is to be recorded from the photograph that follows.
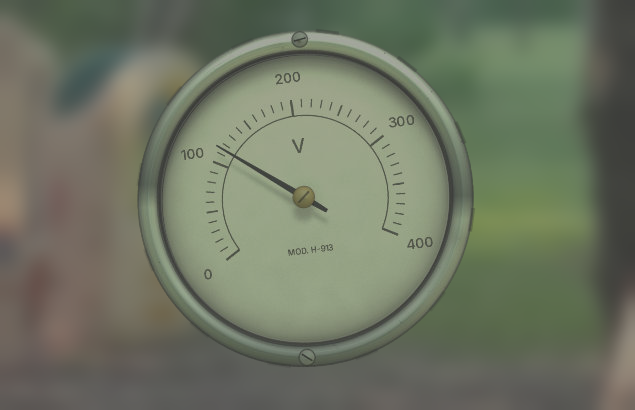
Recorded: 115 V
